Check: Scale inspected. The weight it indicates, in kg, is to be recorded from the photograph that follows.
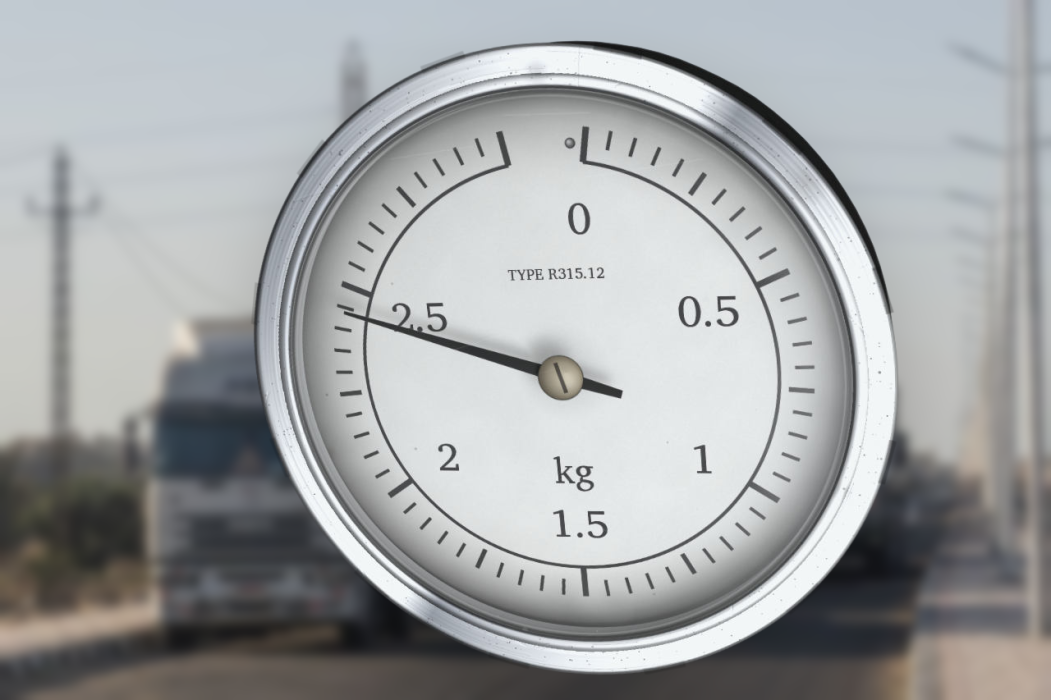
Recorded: 2.45 kg
